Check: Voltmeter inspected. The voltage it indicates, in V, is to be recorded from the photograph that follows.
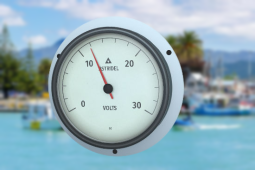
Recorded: 12 V
